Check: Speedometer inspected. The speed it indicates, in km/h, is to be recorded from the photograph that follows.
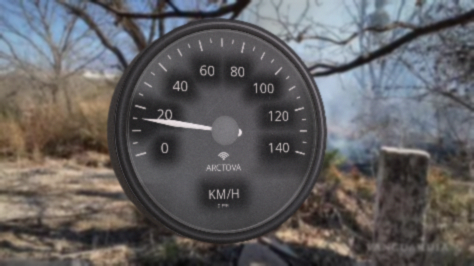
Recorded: 15 km/h
